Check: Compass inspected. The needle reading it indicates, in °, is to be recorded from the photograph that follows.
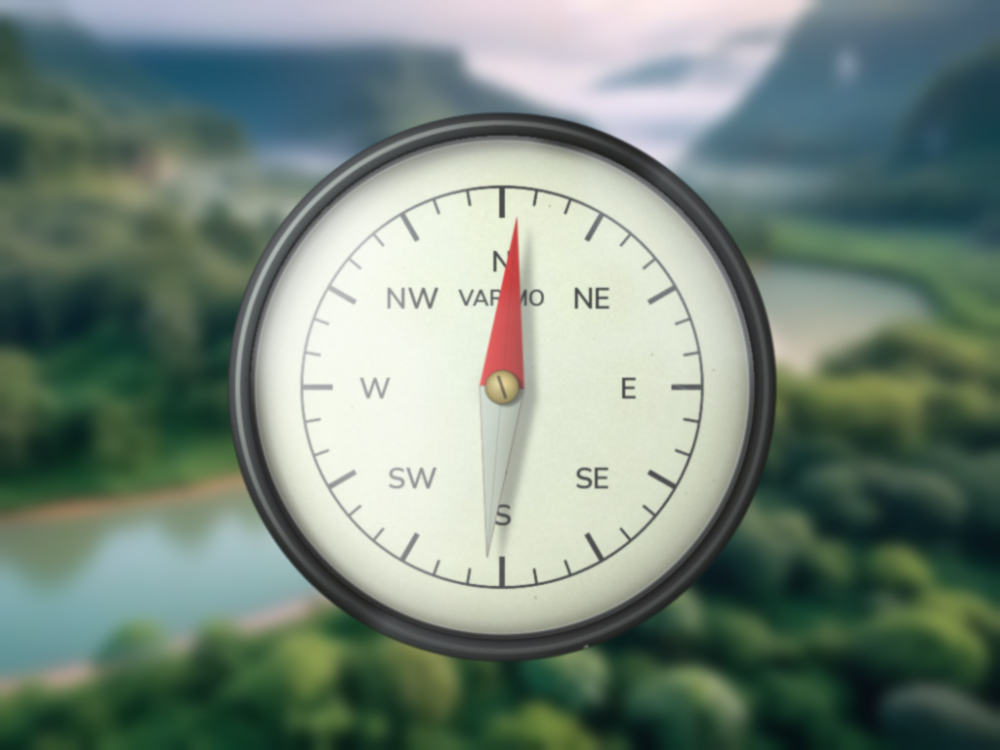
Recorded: 5 °
